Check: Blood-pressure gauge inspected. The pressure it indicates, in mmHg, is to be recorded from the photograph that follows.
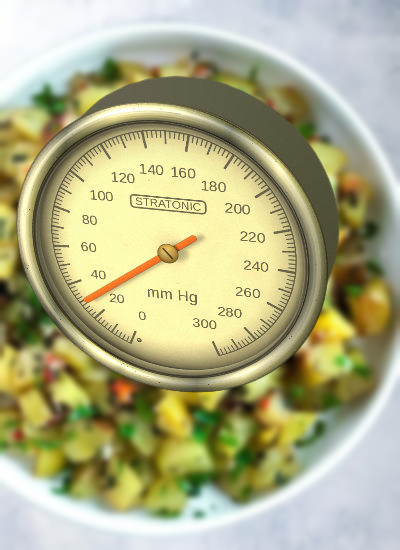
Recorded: 30 mmHg
